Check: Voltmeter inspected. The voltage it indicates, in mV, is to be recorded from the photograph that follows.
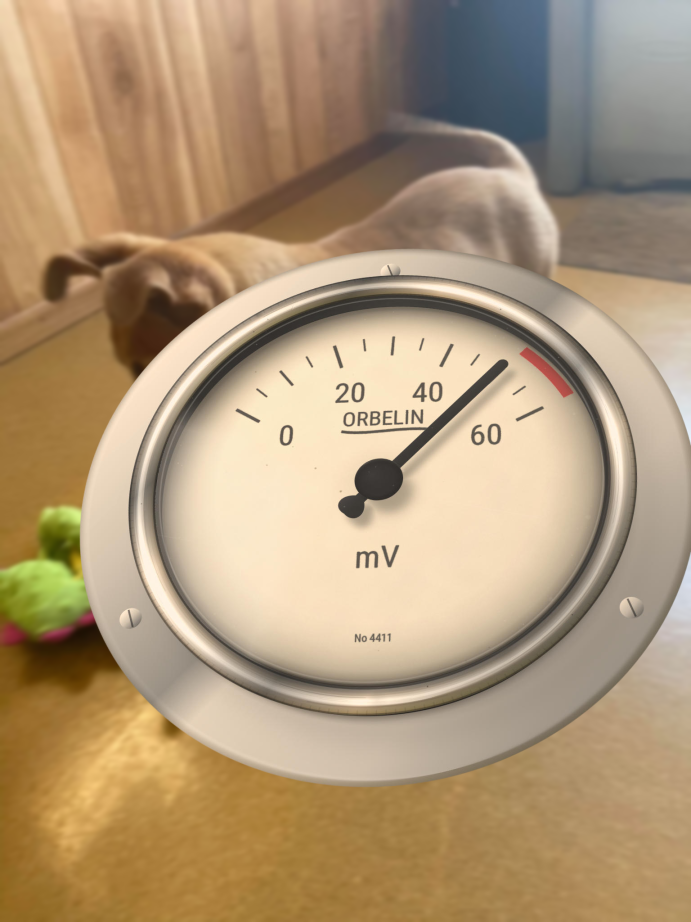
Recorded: 50 mV
